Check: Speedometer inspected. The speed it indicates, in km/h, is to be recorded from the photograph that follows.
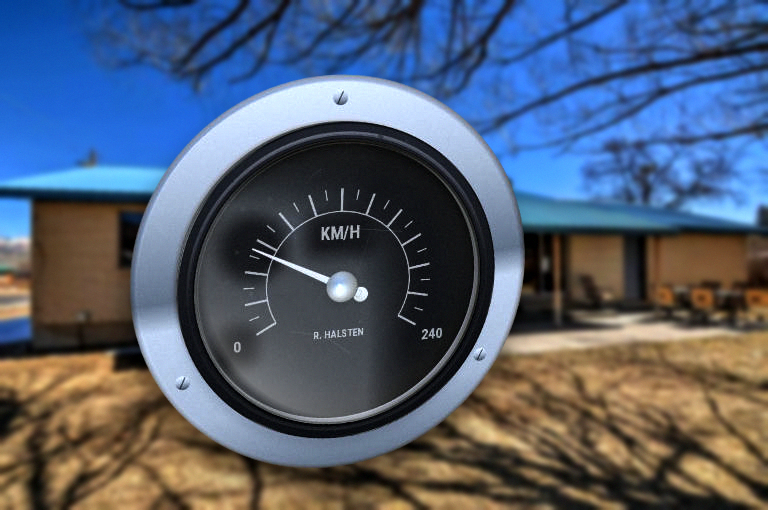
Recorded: 55 km/h
